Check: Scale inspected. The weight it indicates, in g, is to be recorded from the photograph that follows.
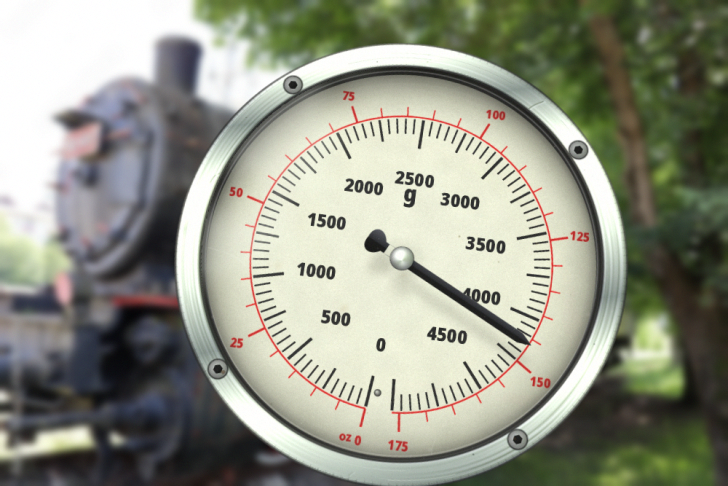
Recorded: 4150 g
